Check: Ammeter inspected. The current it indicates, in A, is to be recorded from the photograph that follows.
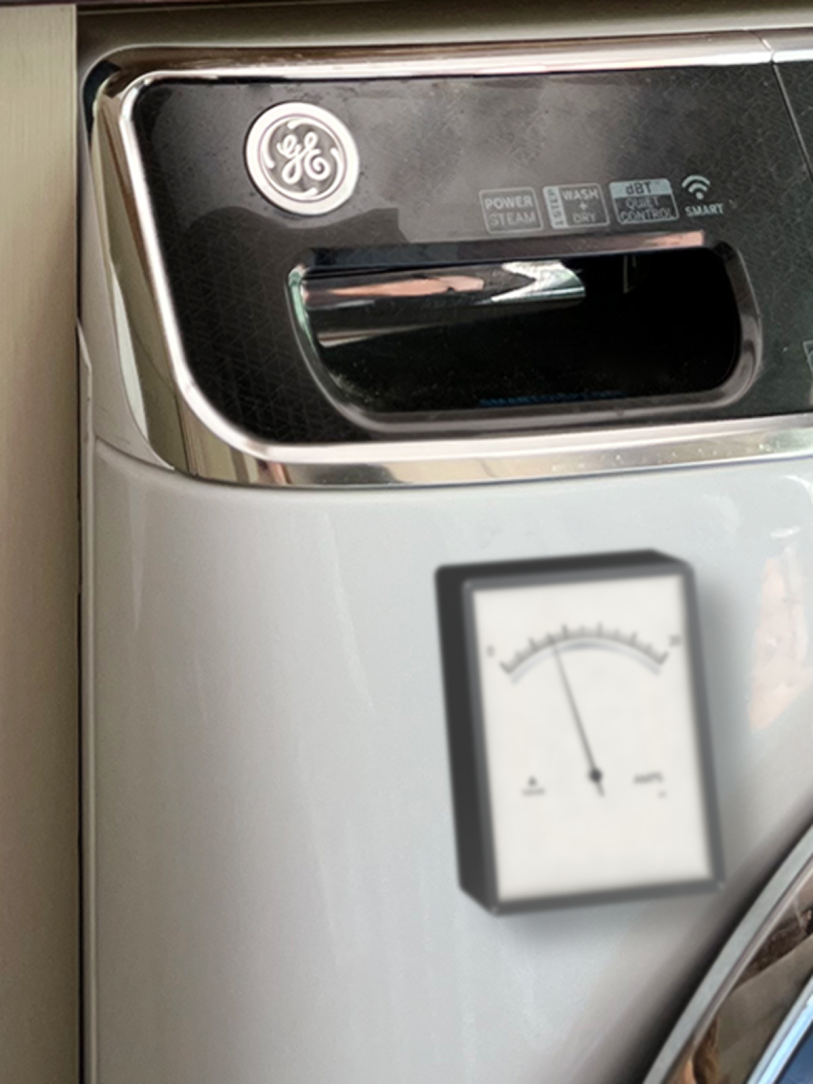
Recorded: 6 A
